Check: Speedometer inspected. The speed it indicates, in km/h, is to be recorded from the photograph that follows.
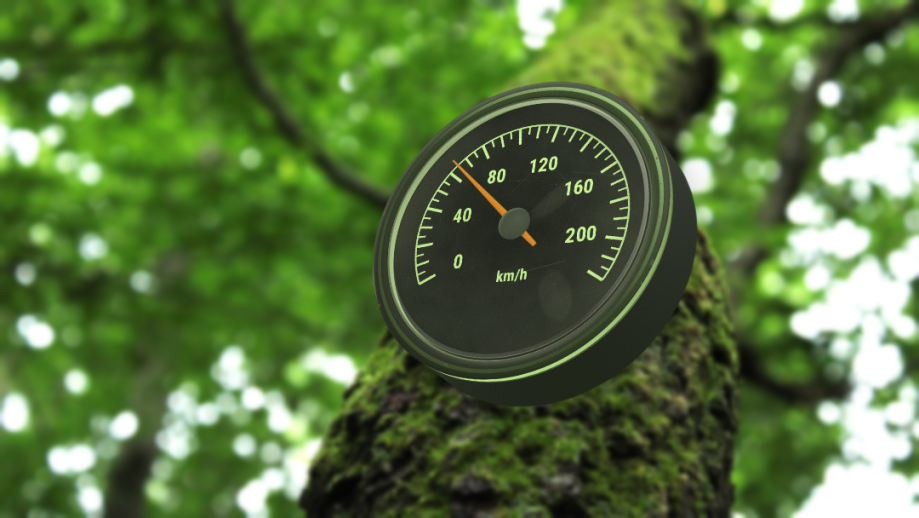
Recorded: 65 km/h
